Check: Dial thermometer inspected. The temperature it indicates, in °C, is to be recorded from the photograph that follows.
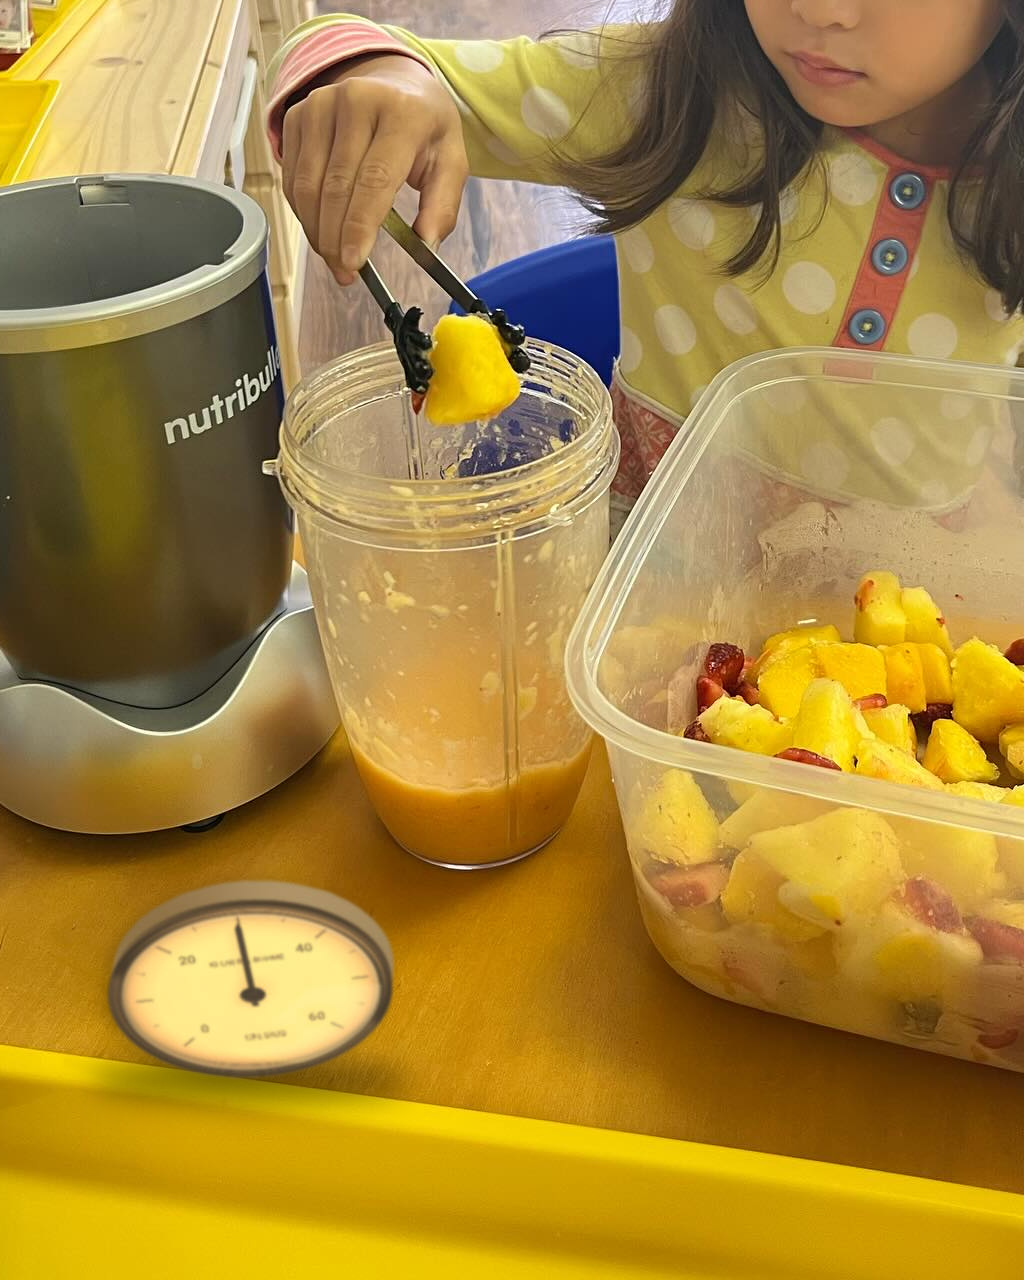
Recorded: 30 °C
